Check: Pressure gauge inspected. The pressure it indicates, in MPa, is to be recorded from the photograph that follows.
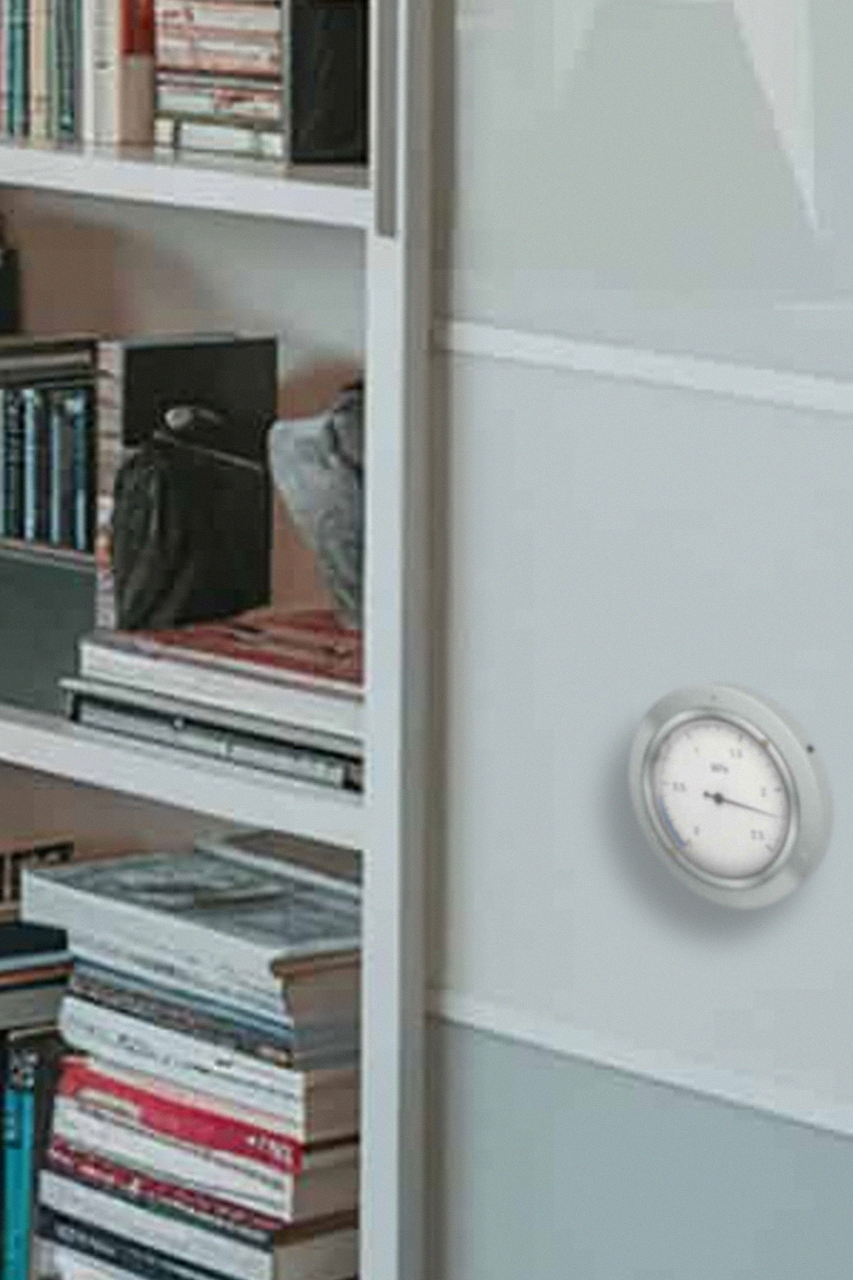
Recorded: 2.2 MPa
